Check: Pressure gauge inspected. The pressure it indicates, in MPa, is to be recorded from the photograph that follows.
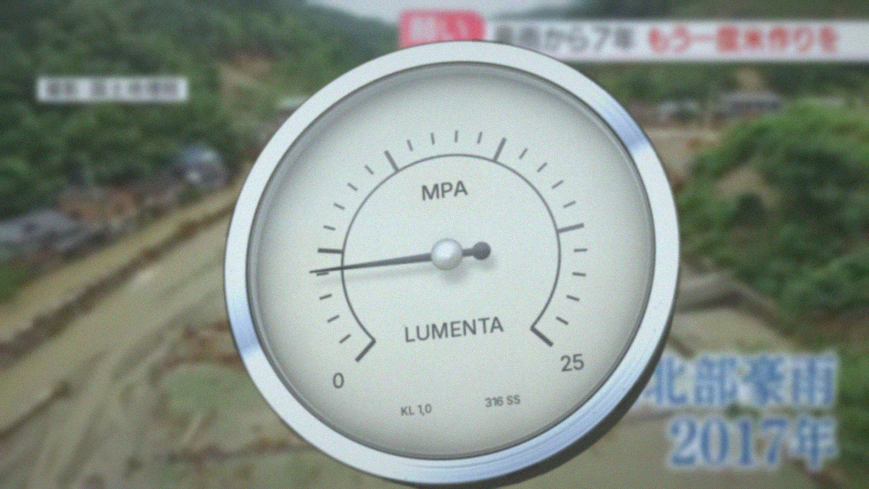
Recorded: 4 MPa
